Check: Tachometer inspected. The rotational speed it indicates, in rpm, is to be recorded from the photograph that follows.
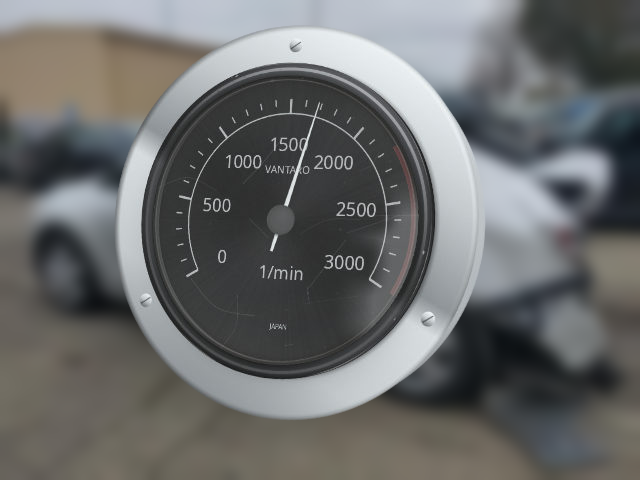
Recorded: 1700 rpm
